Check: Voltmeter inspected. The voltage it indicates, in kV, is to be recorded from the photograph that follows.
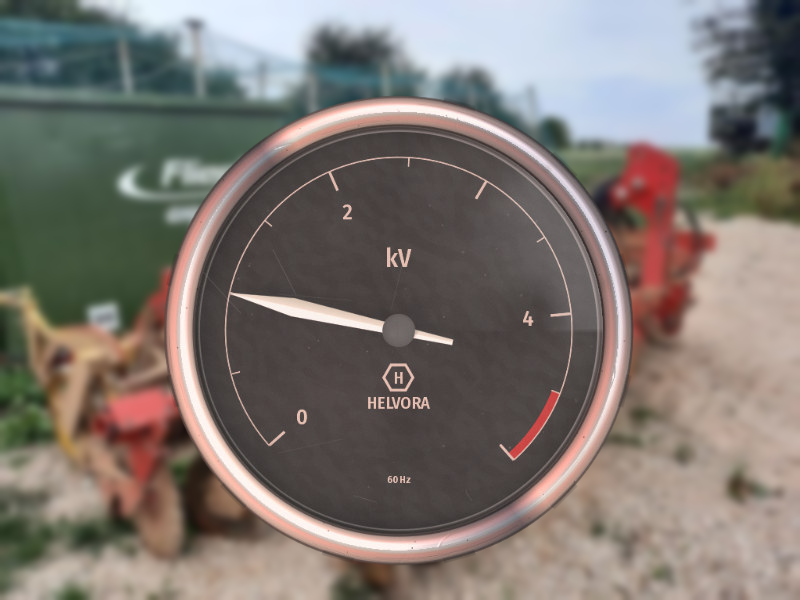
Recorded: 1 kV
